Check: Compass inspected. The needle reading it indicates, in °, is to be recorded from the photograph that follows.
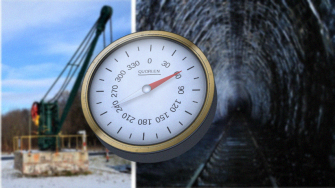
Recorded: 60 °
